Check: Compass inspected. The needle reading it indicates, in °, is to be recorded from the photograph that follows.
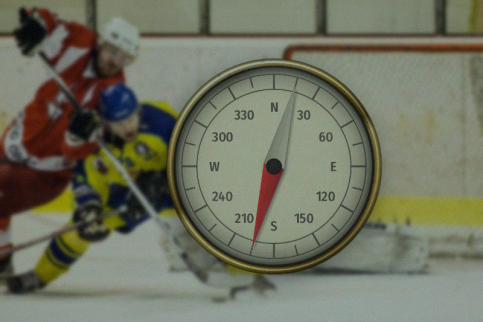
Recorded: 195 °
